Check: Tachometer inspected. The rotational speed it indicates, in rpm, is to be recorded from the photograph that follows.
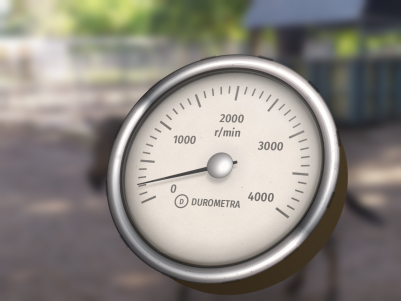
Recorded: 200 rpm
